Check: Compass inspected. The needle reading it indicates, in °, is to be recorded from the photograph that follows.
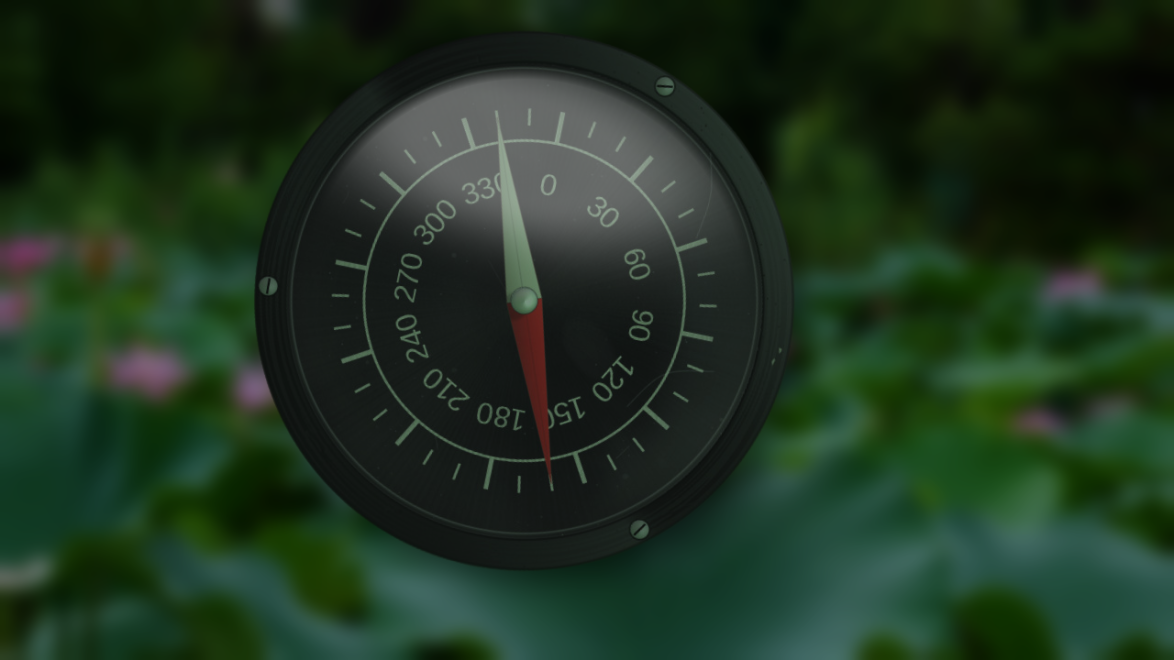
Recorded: 160 °
